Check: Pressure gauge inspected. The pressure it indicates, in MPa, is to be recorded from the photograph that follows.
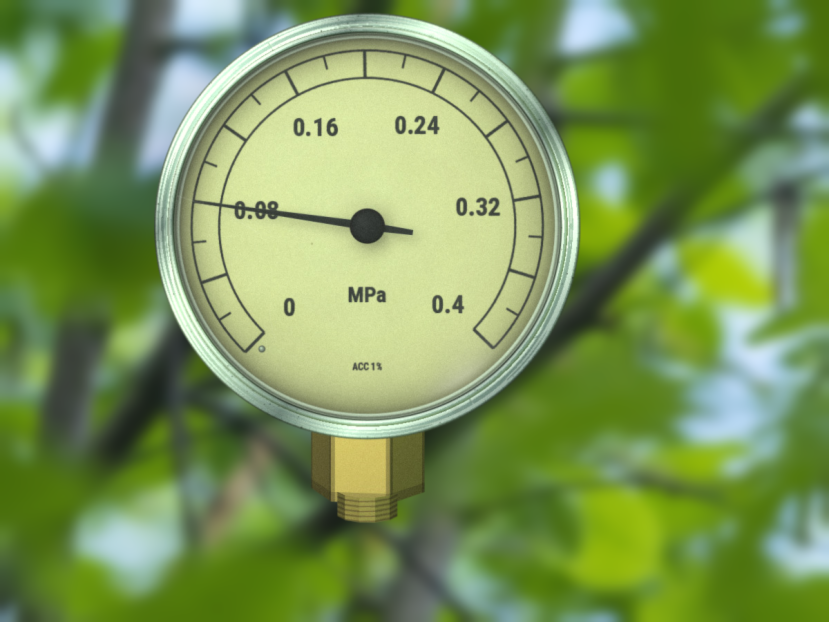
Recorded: 0.08 MPa
